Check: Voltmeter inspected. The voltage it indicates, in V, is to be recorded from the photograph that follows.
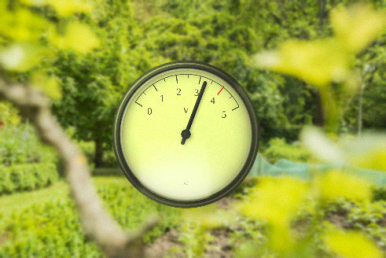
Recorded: 3.25 V
